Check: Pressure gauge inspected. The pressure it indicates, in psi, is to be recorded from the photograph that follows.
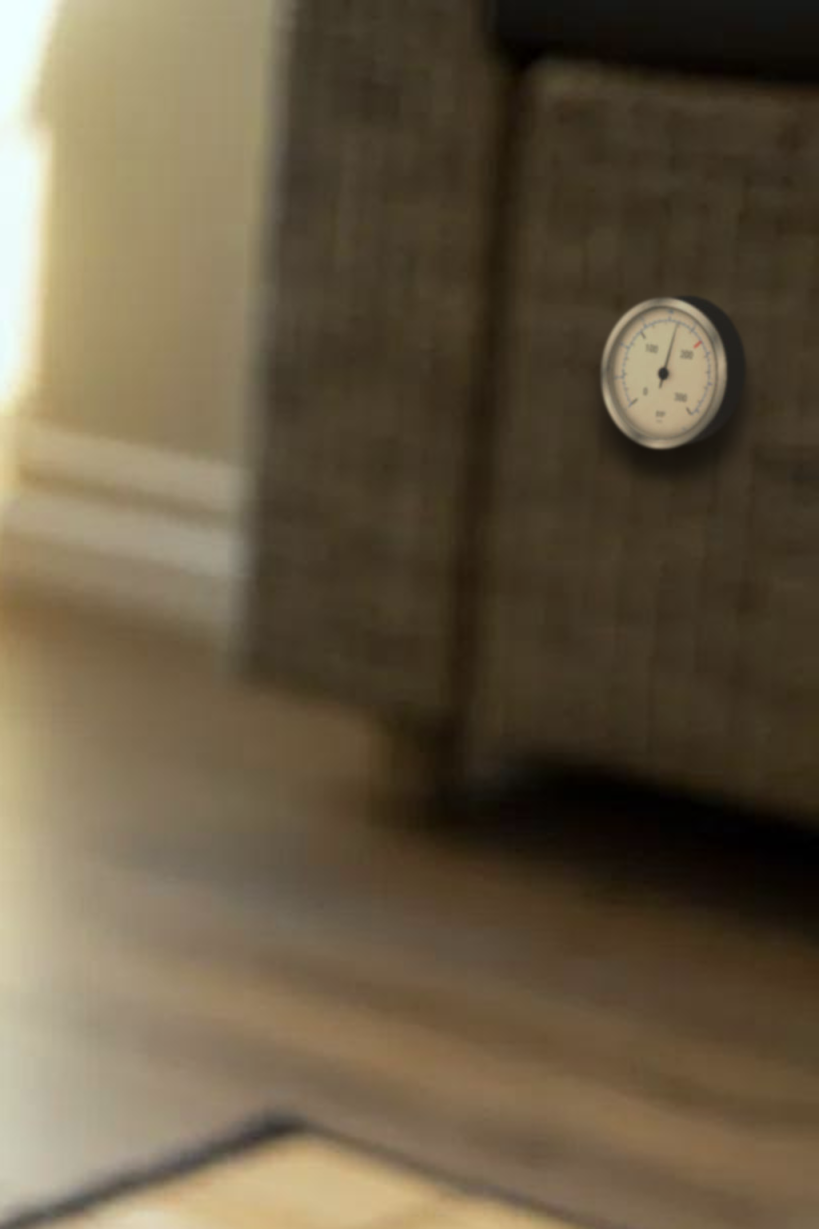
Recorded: 160 psi
